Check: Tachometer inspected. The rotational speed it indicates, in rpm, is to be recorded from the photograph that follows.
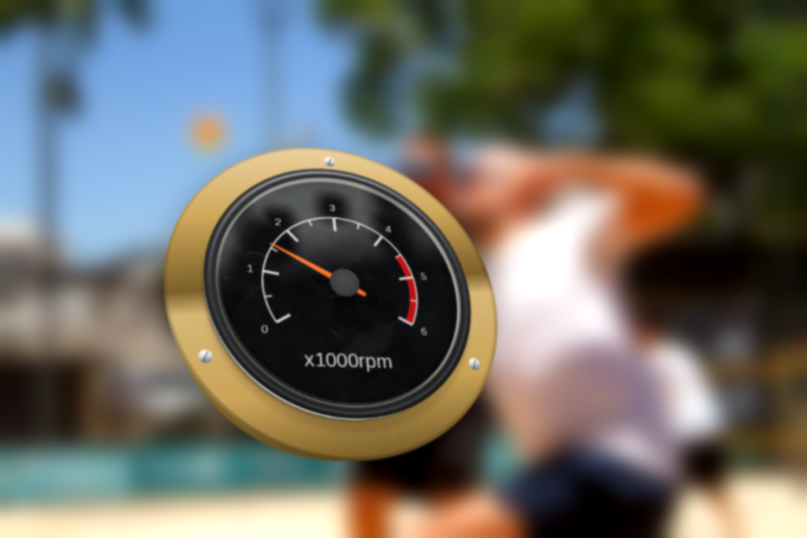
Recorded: 1500 rpm
